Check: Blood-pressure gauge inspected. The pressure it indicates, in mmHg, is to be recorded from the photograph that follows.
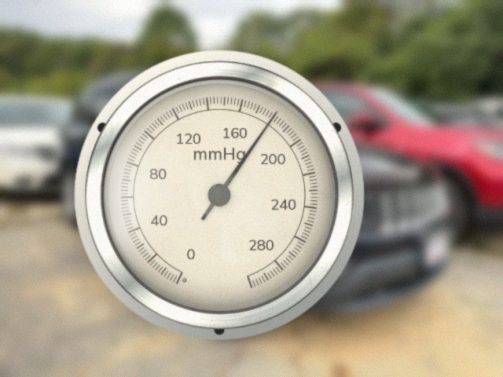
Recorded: 180 mmHg
